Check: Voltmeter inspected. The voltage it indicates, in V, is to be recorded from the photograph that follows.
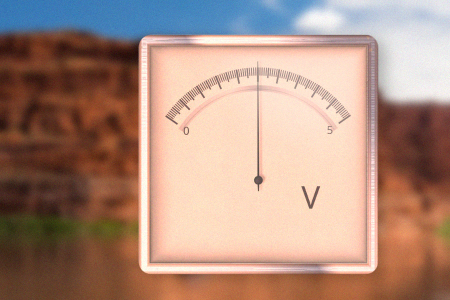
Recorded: 2.5 V
